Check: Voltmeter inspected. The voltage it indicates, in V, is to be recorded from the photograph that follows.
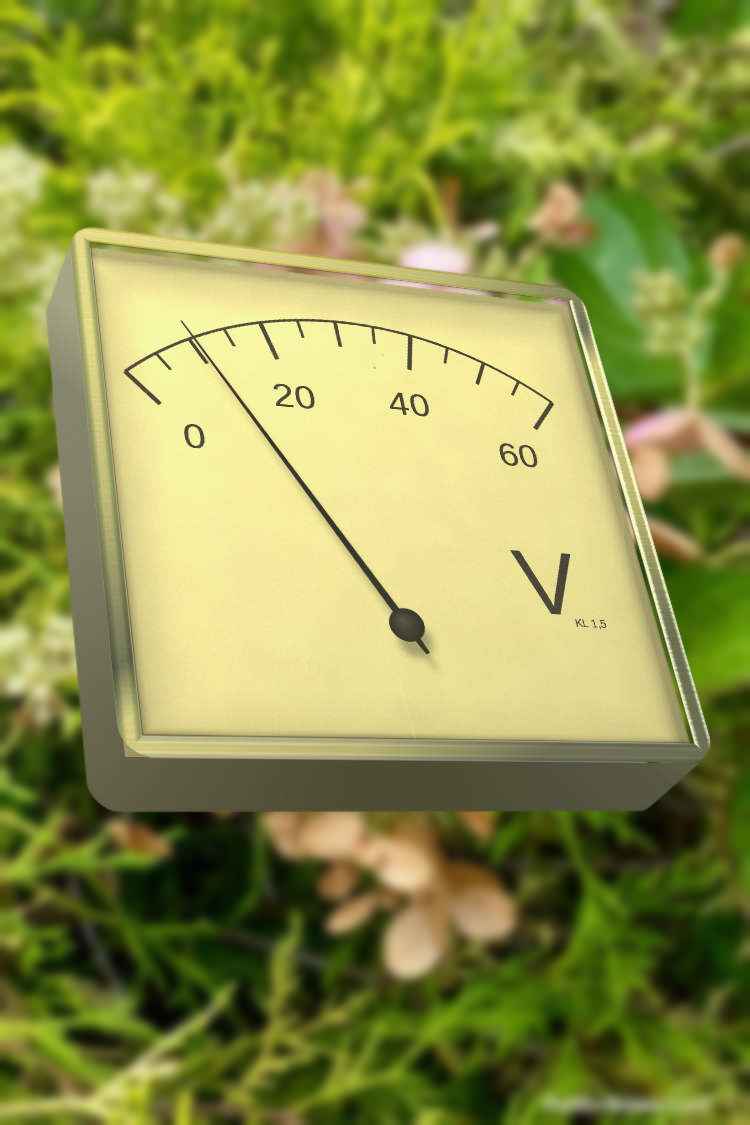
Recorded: 10 V
